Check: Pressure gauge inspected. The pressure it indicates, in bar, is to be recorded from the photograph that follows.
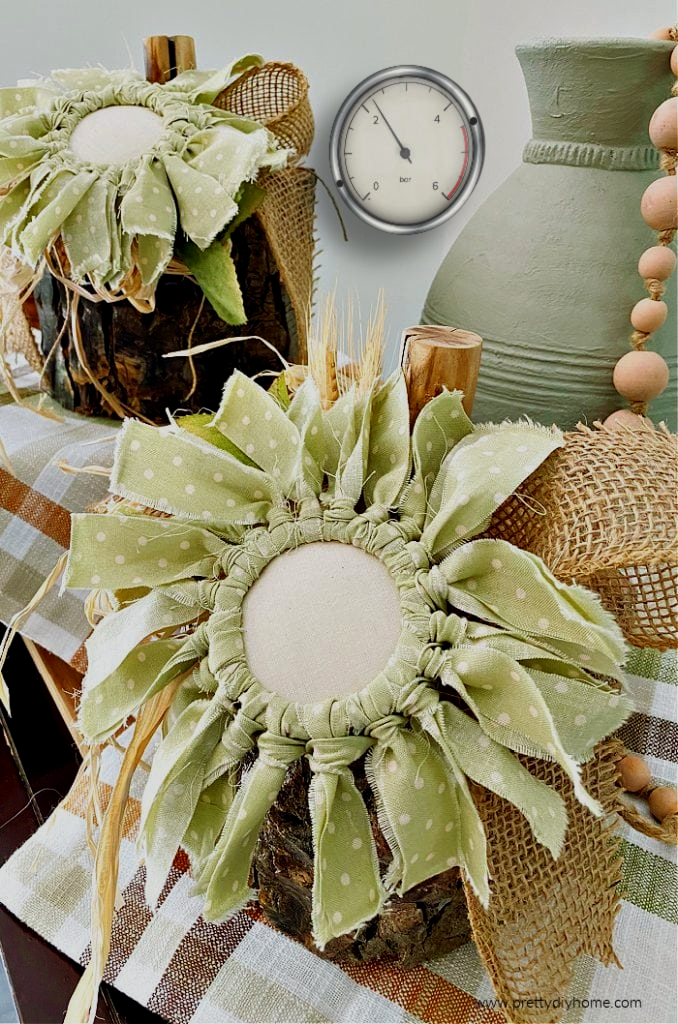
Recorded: 2.25 bar
